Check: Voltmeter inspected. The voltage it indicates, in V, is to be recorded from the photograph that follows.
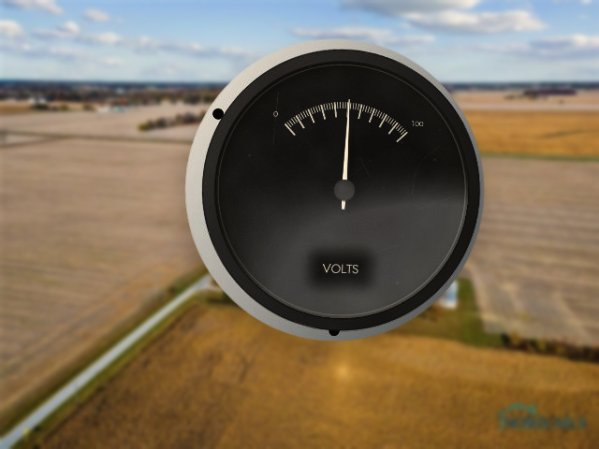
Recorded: 50 V
